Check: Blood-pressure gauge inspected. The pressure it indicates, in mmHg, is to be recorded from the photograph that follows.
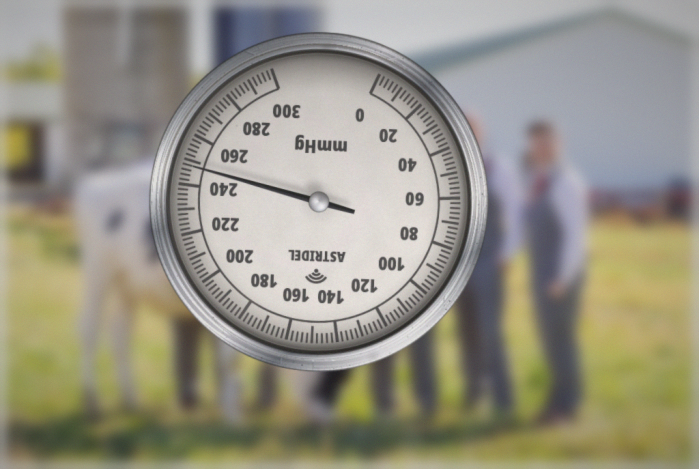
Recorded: 248 mmHg
